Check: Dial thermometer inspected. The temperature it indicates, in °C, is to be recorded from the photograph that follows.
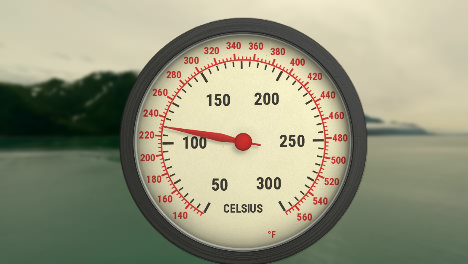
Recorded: 110 °C
